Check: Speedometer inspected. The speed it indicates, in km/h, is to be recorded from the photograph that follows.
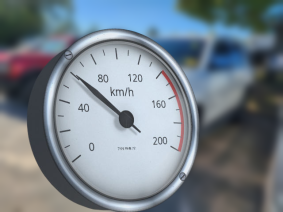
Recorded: 60 km/h
